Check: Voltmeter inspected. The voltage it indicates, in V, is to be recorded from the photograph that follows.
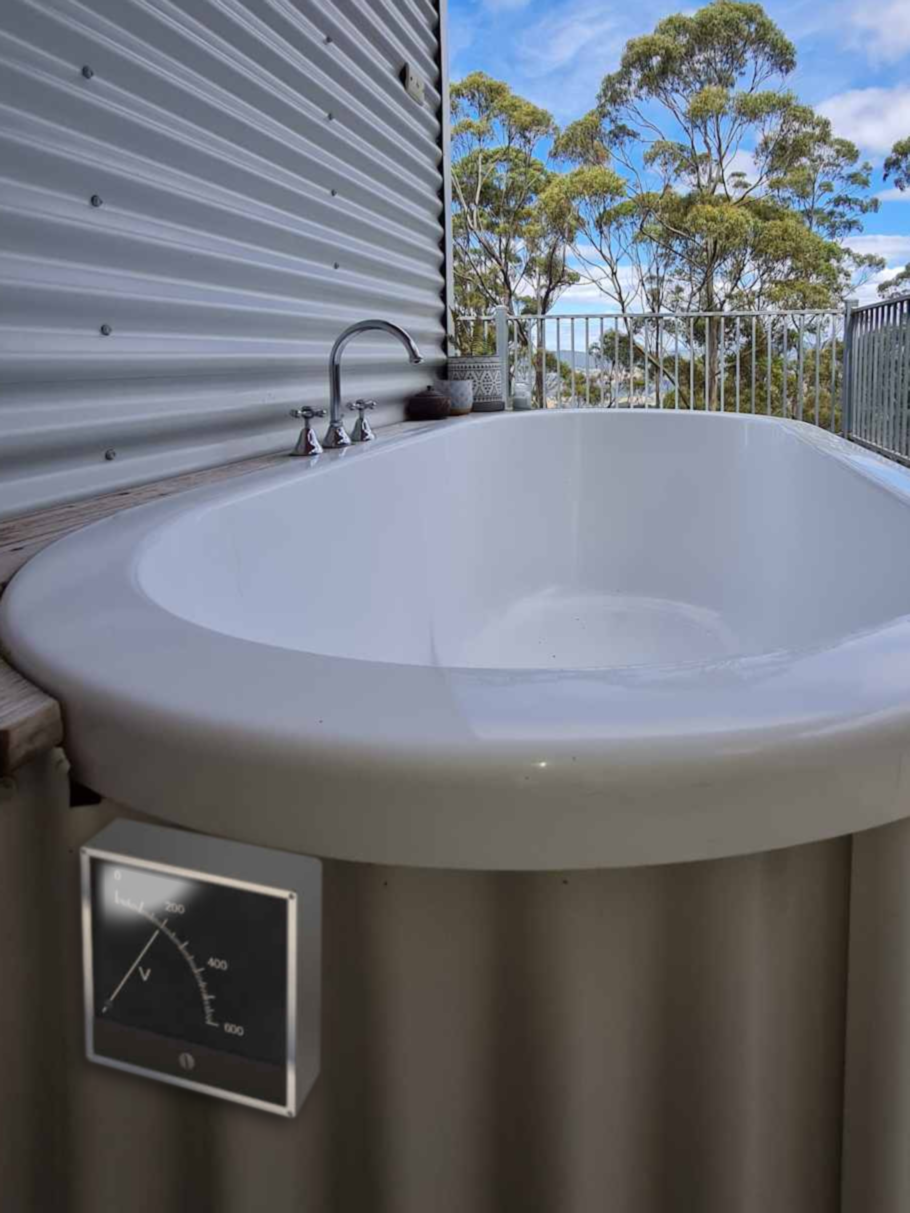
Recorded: 200 V
